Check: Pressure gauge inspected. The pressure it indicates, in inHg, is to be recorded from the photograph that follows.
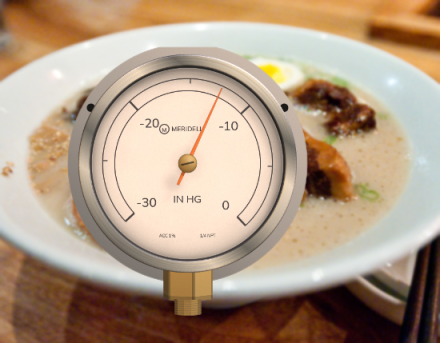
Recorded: -12.5 inHg
